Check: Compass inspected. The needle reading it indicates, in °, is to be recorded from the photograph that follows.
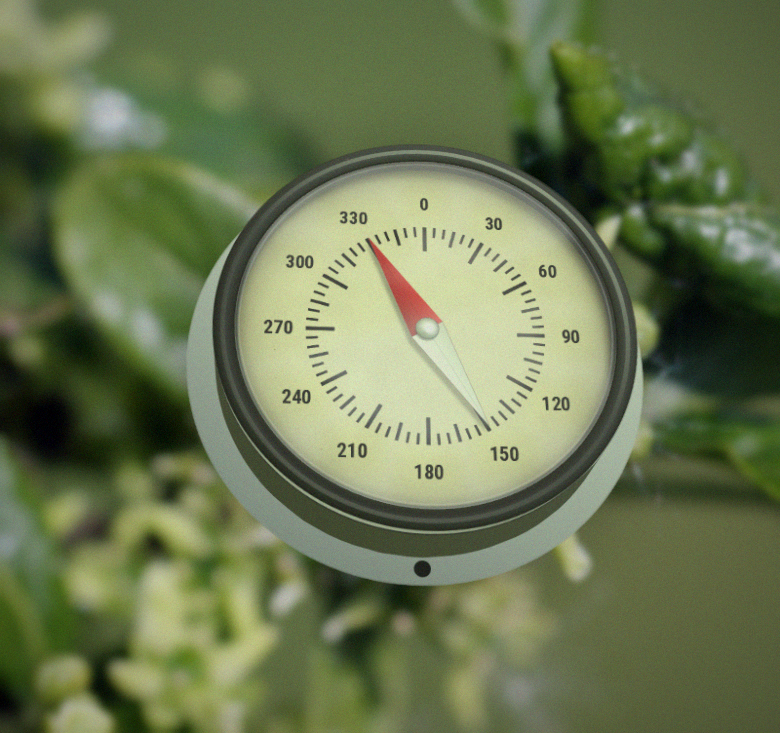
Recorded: 330 °
